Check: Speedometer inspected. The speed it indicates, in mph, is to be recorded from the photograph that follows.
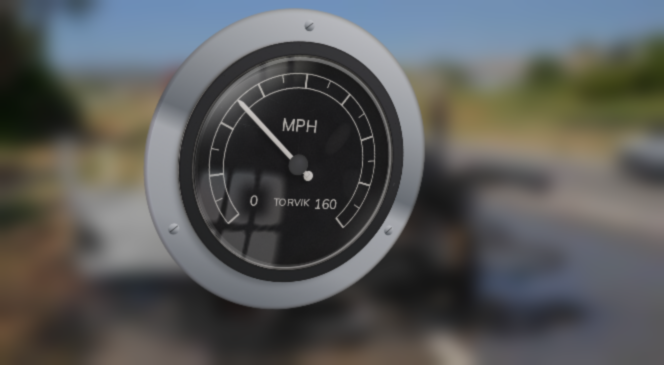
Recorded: 50 mph
